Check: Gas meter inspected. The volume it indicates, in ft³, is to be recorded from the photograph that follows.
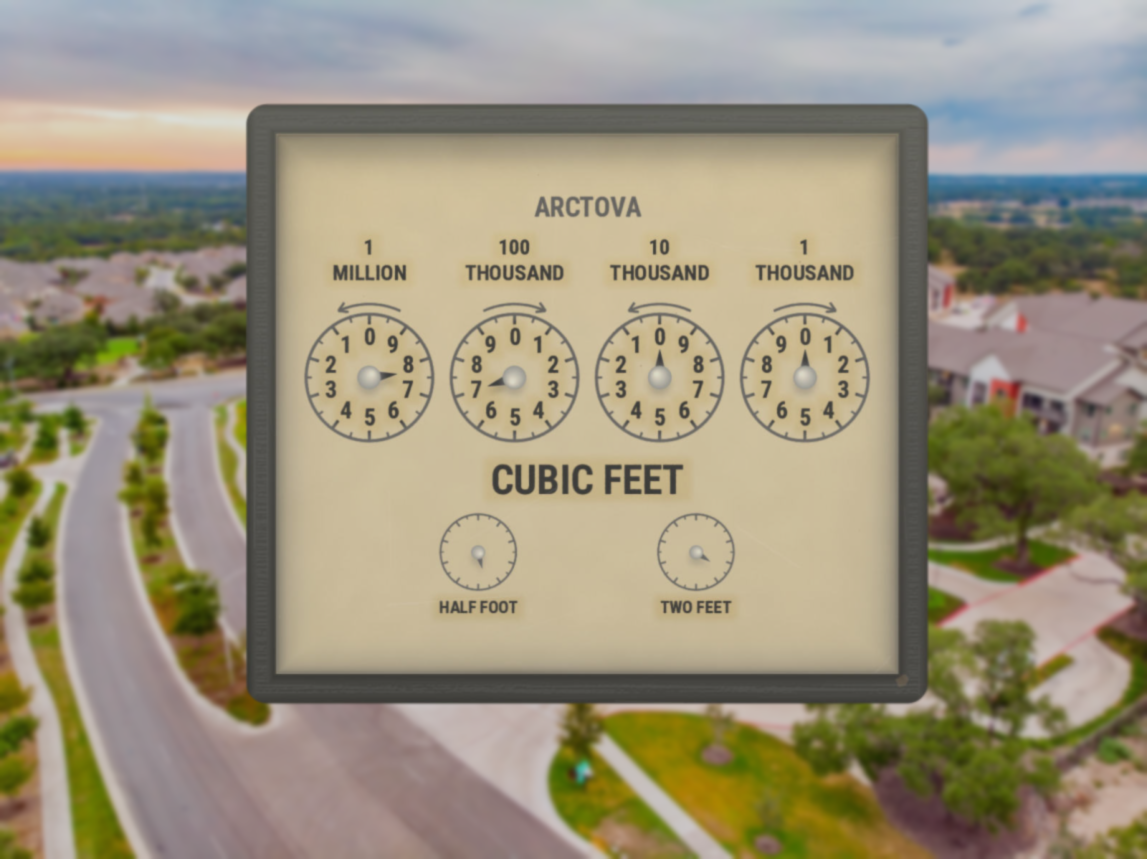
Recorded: 770000 ft³
